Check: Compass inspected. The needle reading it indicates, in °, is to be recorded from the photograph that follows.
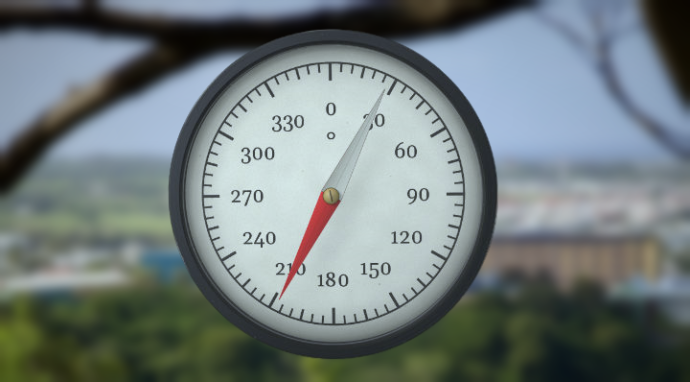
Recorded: 207.5 °
